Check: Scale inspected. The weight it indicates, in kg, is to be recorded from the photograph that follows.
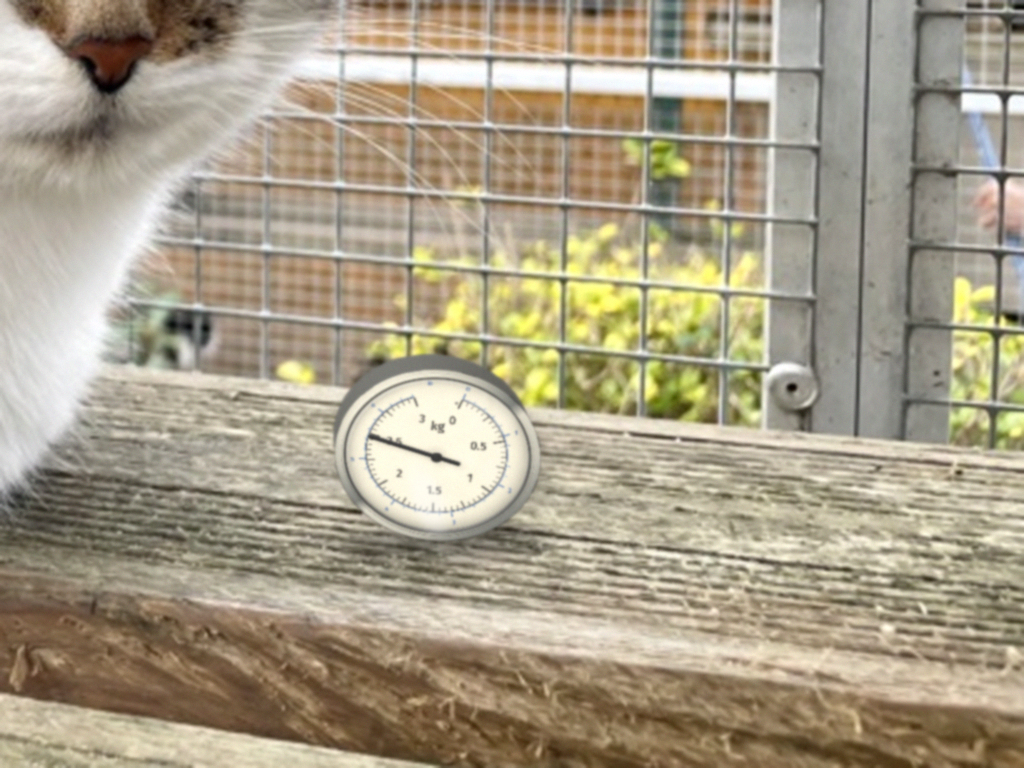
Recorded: 2.5 kg
